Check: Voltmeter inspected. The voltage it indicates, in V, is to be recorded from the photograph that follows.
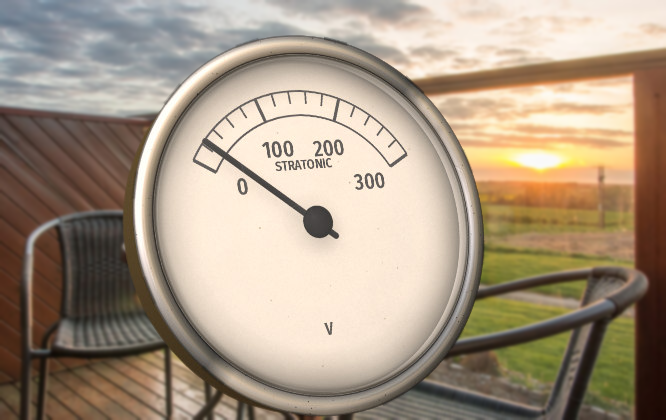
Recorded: 20 V
